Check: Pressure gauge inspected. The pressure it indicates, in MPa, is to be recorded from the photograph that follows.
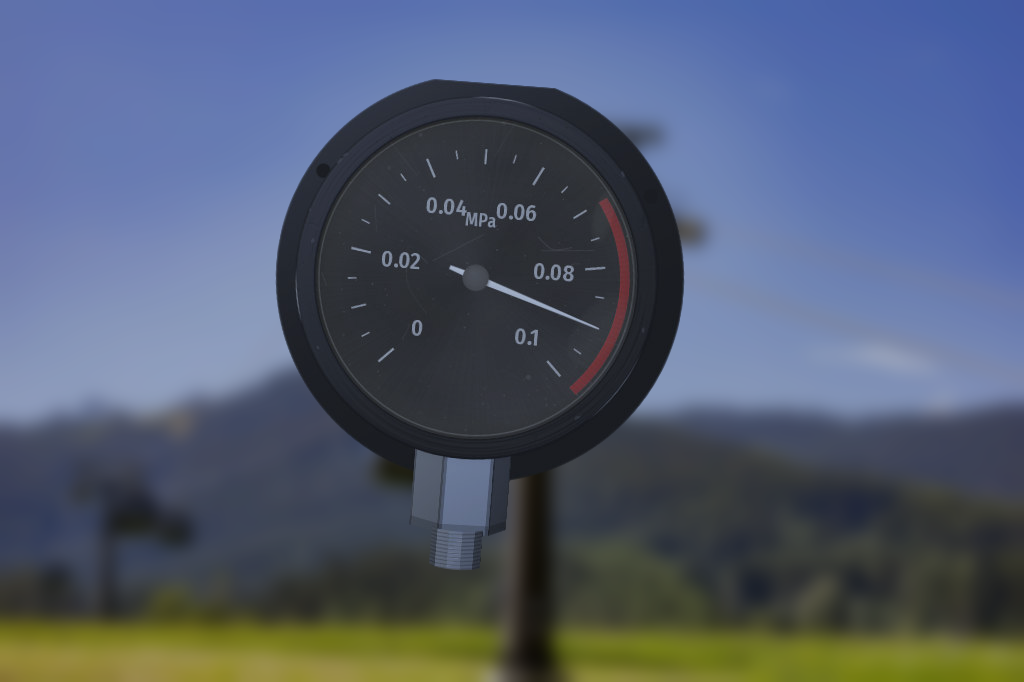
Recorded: 0.09 MPa
